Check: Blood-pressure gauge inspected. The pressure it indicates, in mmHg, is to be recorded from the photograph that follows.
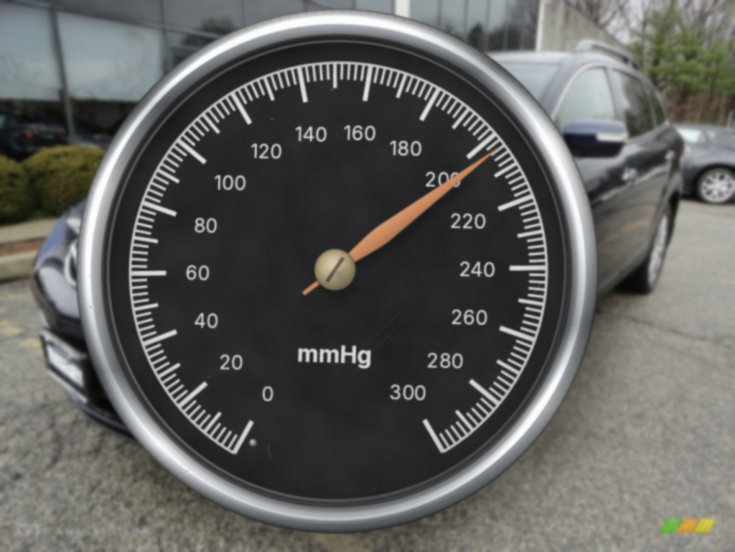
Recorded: 204 mmHg
